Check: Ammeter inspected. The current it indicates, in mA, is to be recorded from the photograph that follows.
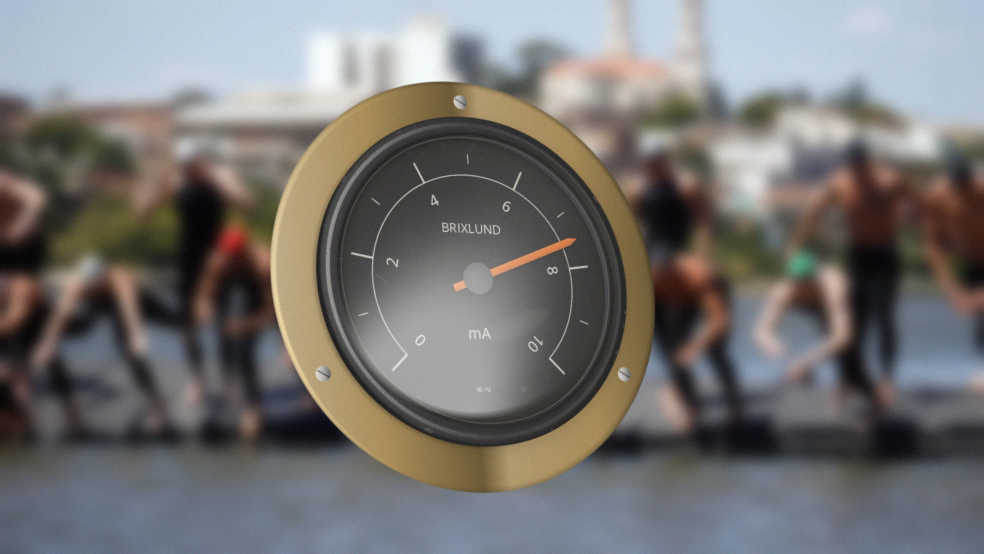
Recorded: 7.5 mA
